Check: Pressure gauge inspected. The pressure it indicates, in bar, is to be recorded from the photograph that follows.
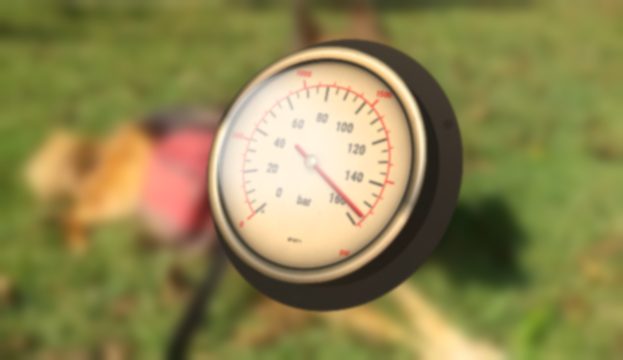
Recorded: 155 bar
